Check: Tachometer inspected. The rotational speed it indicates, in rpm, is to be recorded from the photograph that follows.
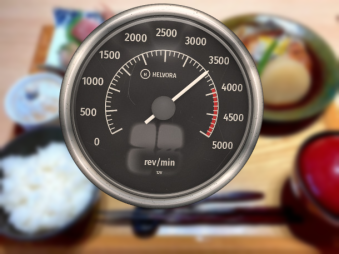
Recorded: 3500 rpm
